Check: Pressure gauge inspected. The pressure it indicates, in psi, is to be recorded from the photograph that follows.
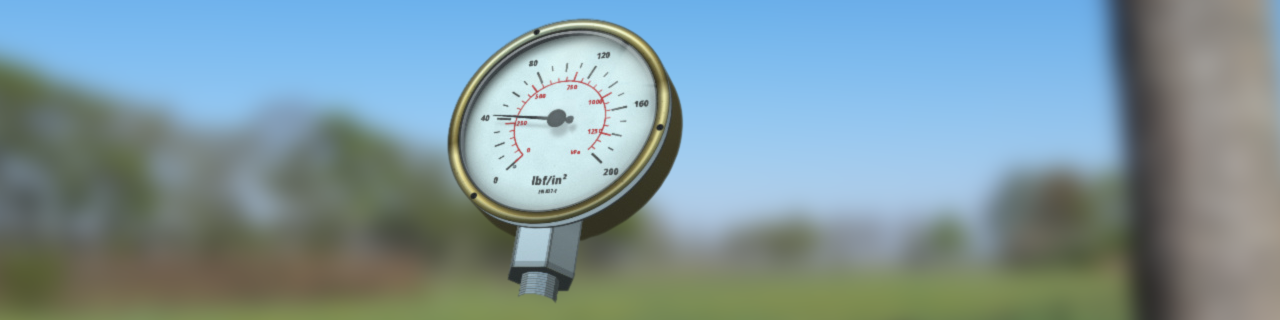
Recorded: 40 psi
